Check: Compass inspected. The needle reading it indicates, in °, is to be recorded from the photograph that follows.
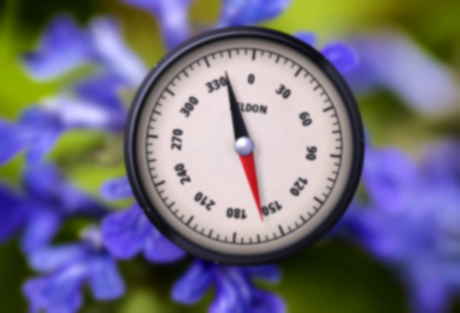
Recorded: 160 °
